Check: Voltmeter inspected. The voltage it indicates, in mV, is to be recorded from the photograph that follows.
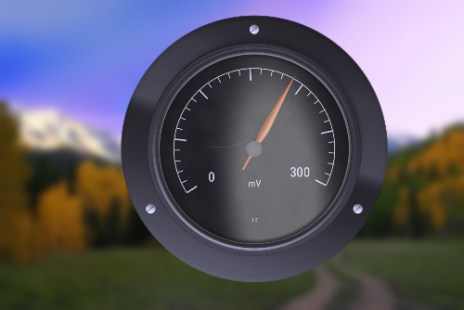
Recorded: 190 mV
